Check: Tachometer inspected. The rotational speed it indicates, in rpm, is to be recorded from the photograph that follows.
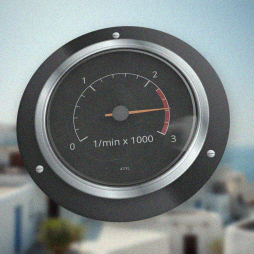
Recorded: 2600 rpm
